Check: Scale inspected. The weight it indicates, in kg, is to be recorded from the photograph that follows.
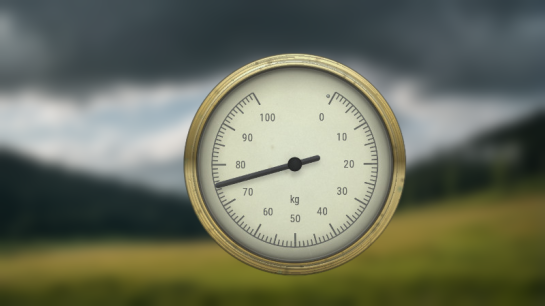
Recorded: 75 kg
